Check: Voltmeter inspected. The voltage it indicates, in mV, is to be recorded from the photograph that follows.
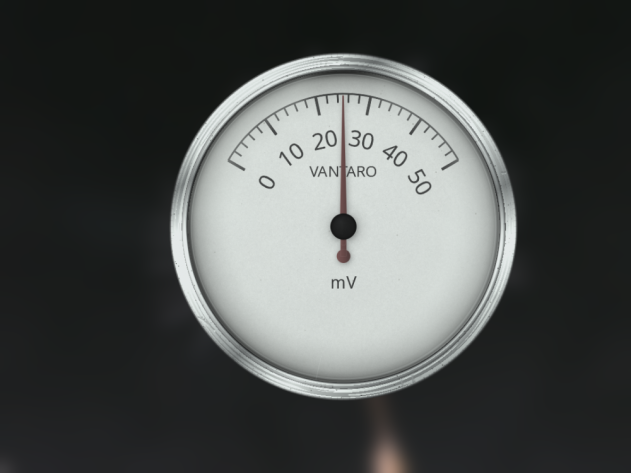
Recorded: 25 mV
